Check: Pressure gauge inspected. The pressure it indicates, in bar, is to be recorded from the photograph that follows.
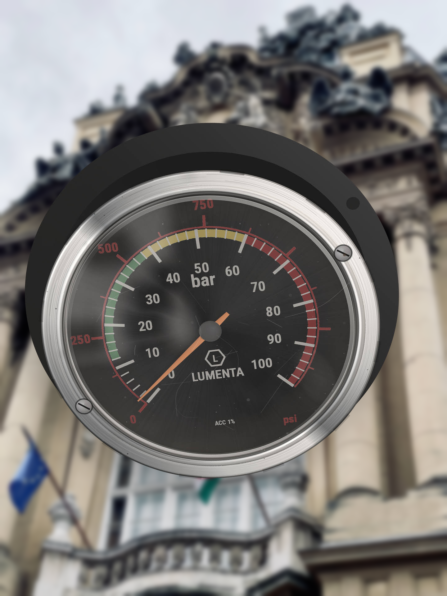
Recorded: 2 bar
